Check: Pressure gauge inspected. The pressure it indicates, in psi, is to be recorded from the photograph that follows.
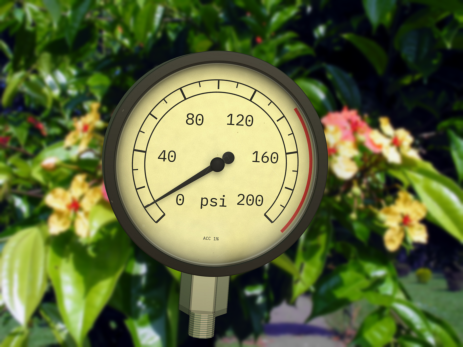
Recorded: 10 psi
